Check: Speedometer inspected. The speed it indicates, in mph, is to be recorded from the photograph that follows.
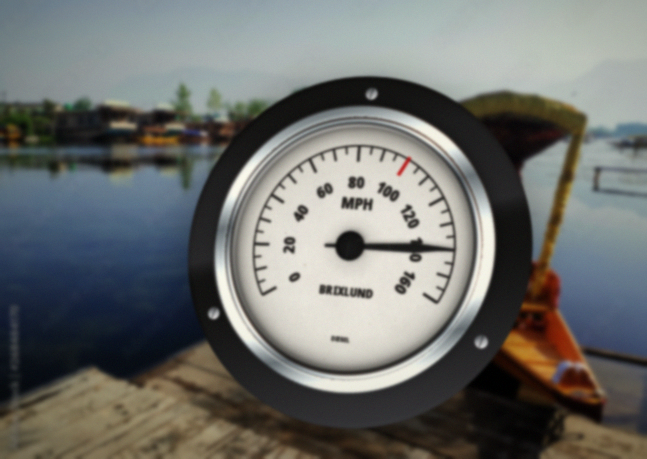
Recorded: 140 mph
